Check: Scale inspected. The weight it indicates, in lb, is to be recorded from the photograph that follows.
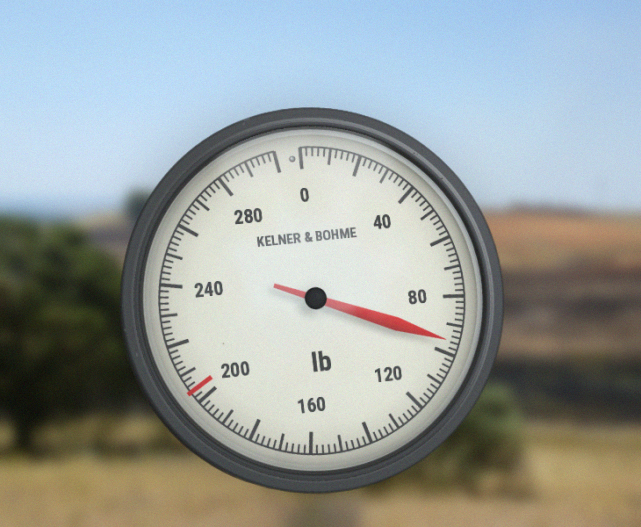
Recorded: 96 lb
